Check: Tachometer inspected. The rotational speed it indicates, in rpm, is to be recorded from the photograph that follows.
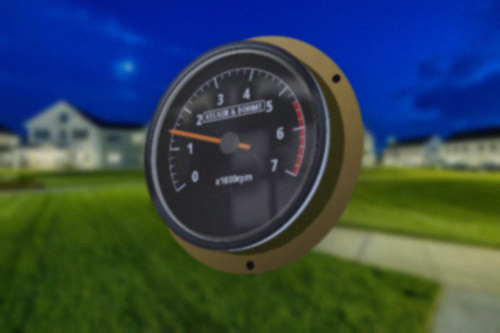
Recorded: 1400 rpm
